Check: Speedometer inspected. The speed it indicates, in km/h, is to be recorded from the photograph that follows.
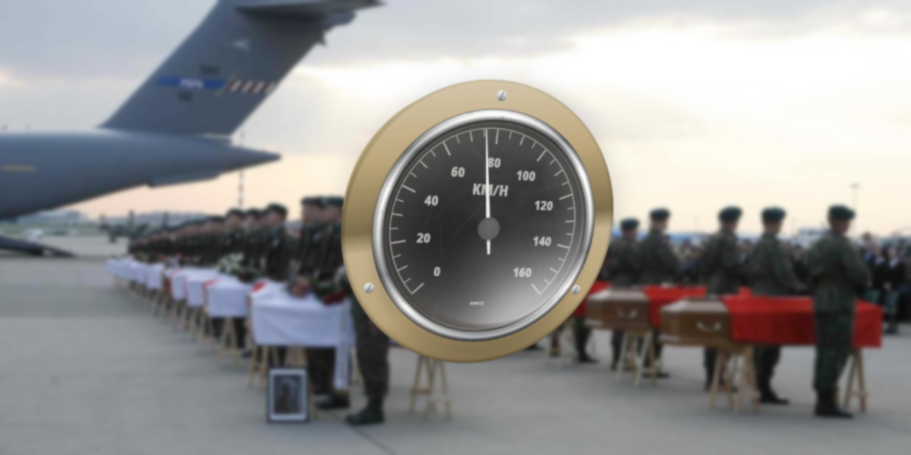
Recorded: 75 km/h
